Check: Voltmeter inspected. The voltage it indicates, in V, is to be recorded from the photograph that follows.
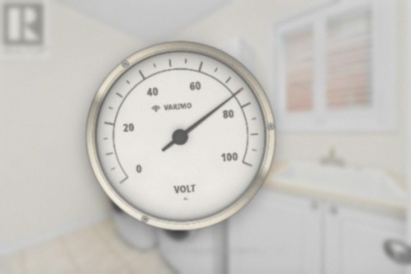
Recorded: 75 V
